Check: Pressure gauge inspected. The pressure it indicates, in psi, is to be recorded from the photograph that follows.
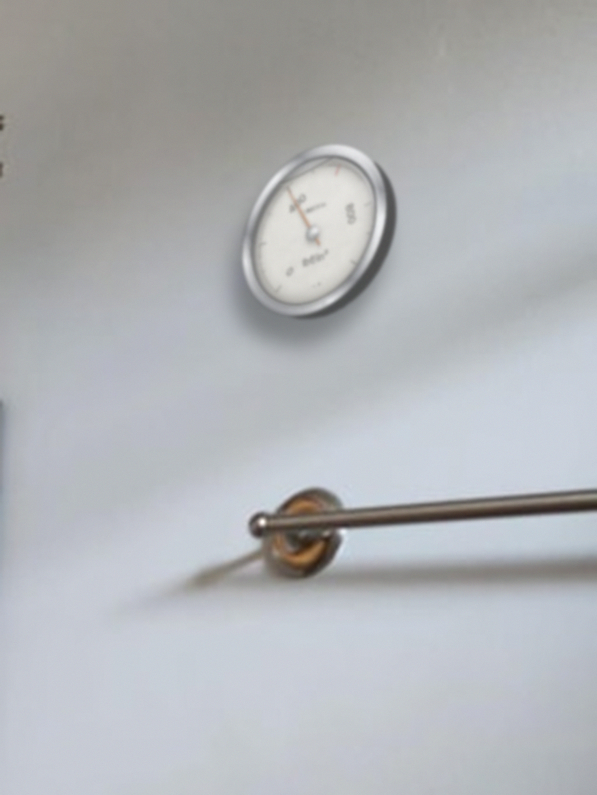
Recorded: 400 psi
